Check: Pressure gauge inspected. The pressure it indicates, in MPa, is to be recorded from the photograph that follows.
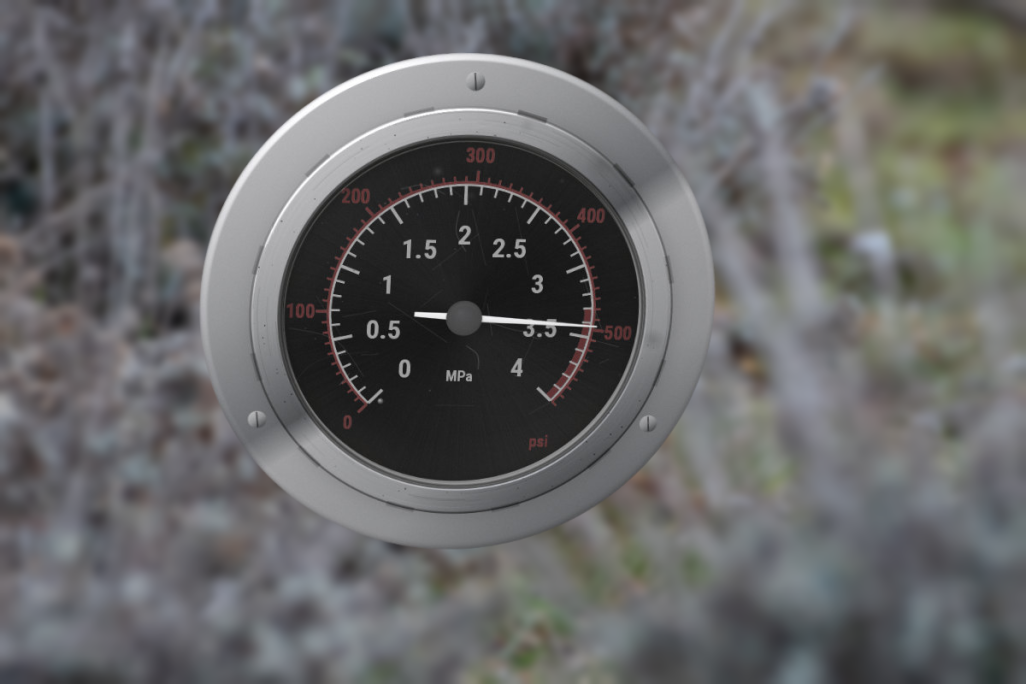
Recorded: 3.4 MPa
